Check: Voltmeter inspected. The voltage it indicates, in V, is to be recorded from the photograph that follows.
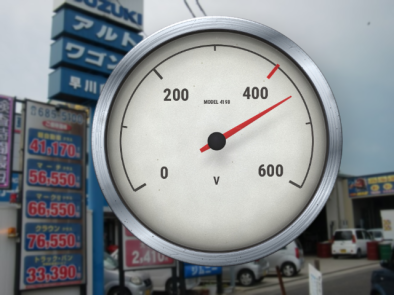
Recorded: 450 V
